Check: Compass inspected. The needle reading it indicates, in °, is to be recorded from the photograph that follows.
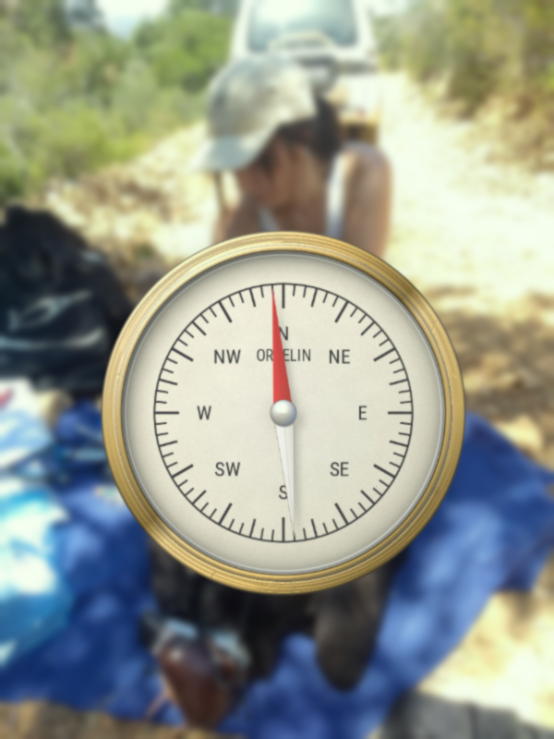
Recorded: 355 °
